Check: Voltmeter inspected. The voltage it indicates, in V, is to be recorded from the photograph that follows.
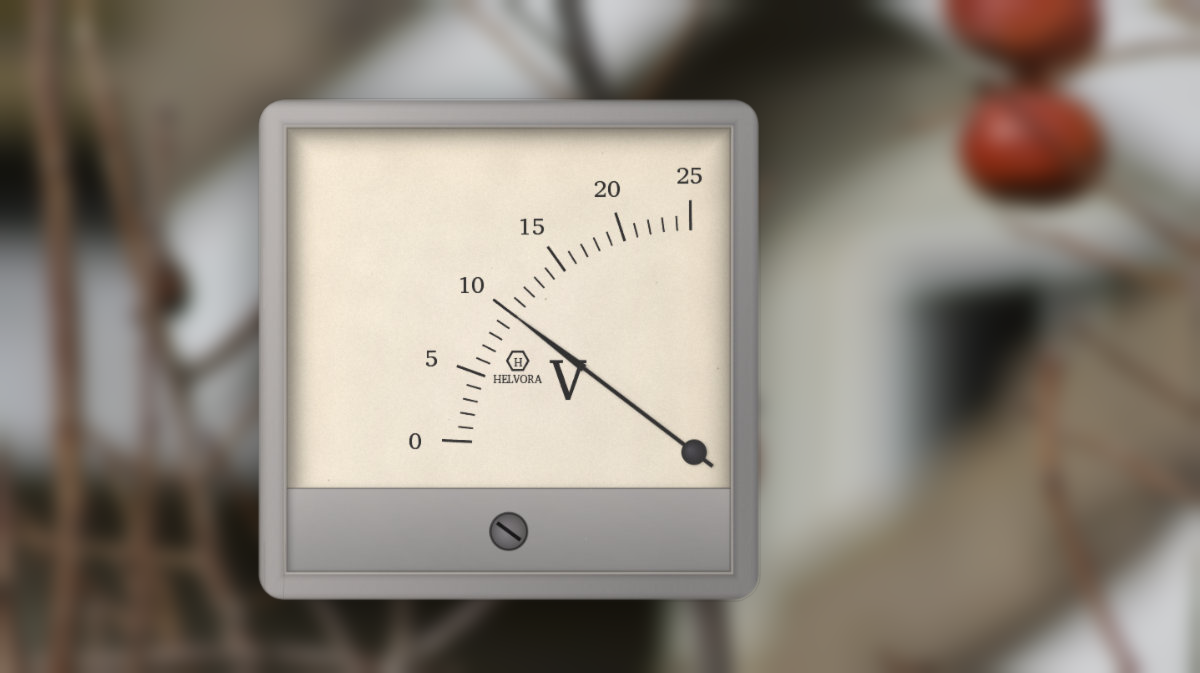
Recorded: 10 V
